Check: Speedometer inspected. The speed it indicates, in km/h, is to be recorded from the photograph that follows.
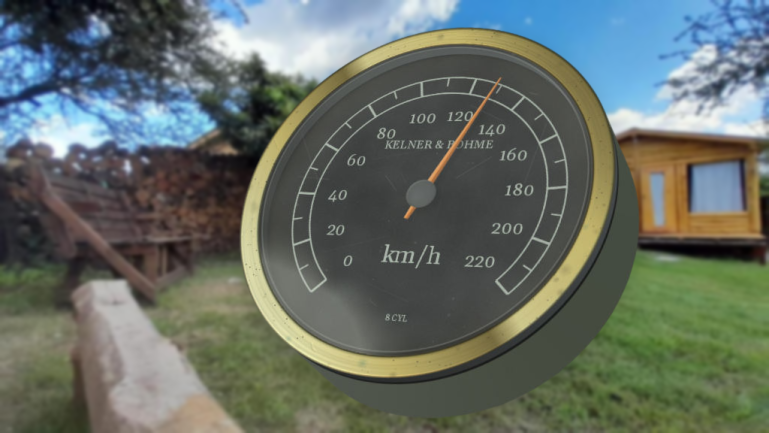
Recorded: 130 km/h
